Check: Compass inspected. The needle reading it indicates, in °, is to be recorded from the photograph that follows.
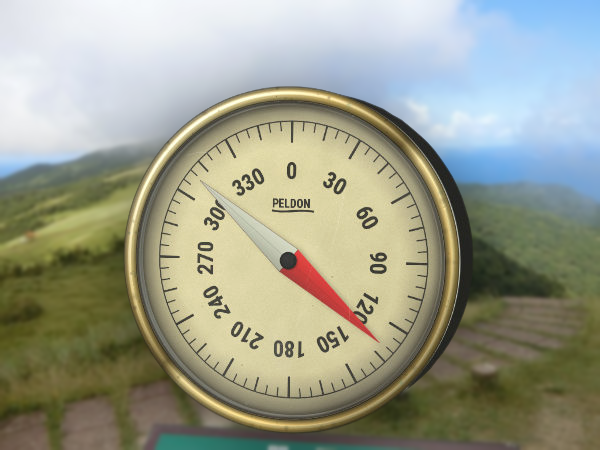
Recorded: 130 °
